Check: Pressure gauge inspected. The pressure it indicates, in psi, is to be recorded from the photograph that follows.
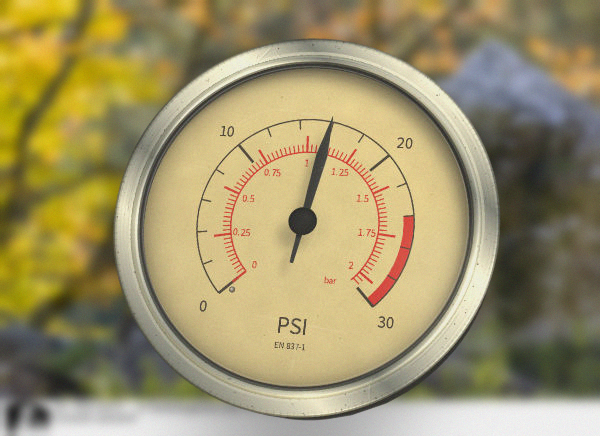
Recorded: 16 psi
